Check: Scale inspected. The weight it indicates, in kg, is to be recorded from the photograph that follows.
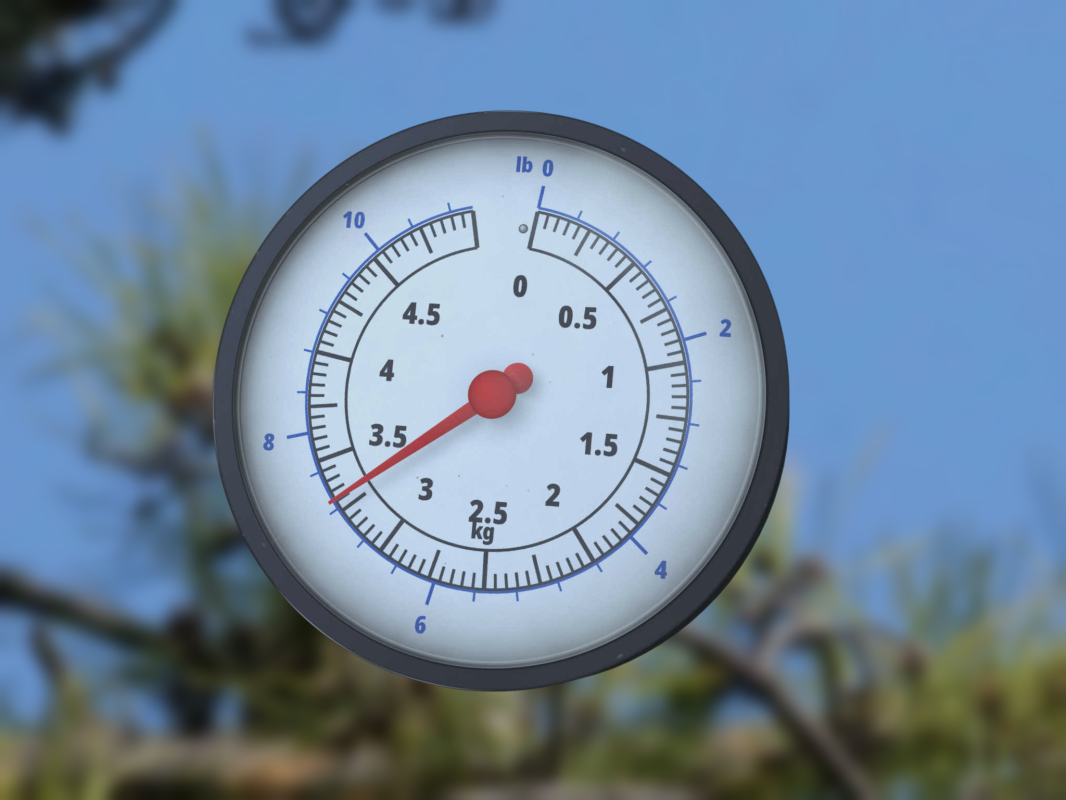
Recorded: 3.3 kg
